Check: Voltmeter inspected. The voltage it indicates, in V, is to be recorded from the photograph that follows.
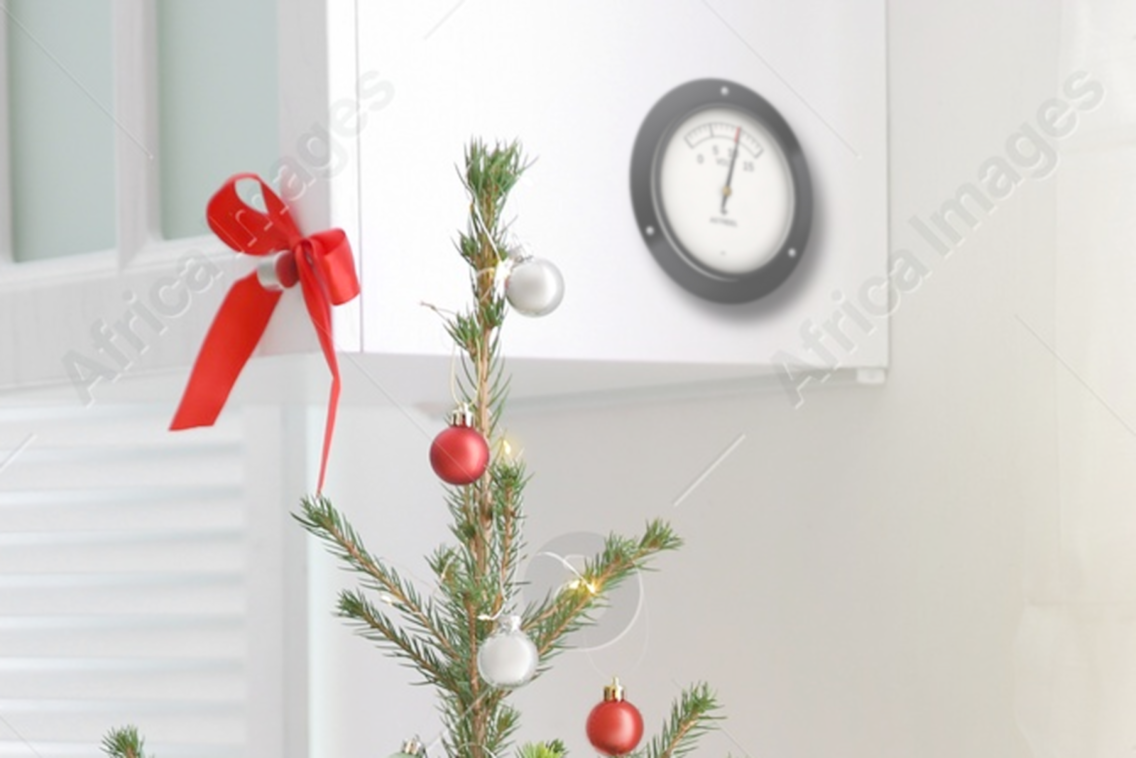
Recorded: 10 V
